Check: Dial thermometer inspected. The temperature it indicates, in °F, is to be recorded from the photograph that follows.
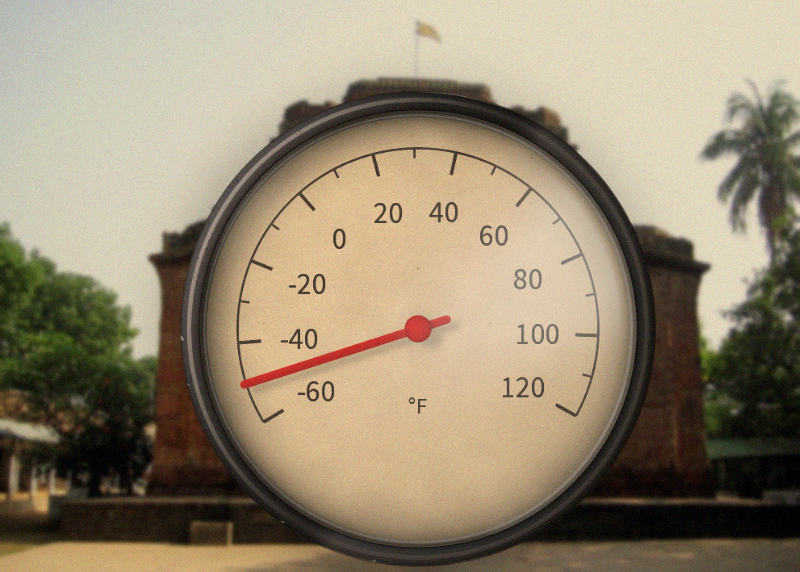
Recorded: -50 °F
